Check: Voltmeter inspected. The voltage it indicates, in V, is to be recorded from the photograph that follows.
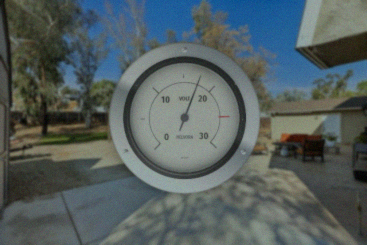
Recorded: 17.5 V
